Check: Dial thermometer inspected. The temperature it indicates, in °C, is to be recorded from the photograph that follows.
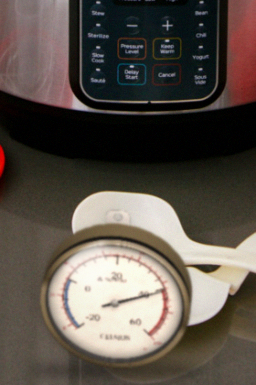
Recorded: 40 °C
